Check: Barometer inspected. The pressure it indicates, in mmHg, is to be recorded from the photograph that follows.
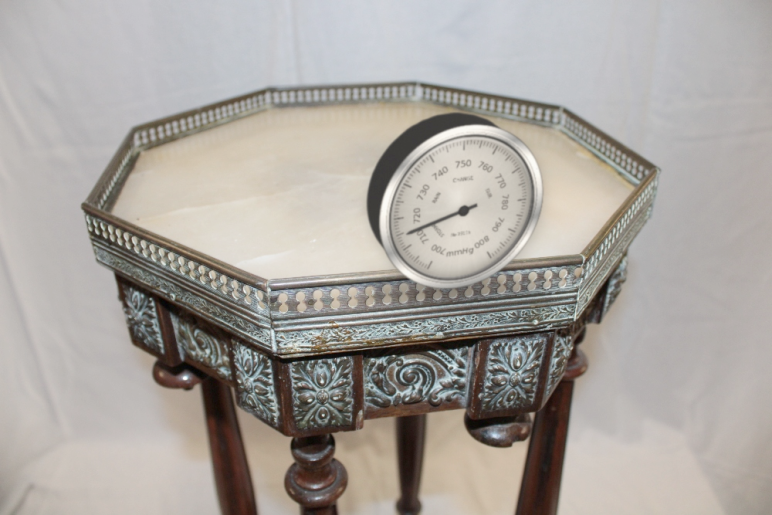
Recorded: 715 mmHg
